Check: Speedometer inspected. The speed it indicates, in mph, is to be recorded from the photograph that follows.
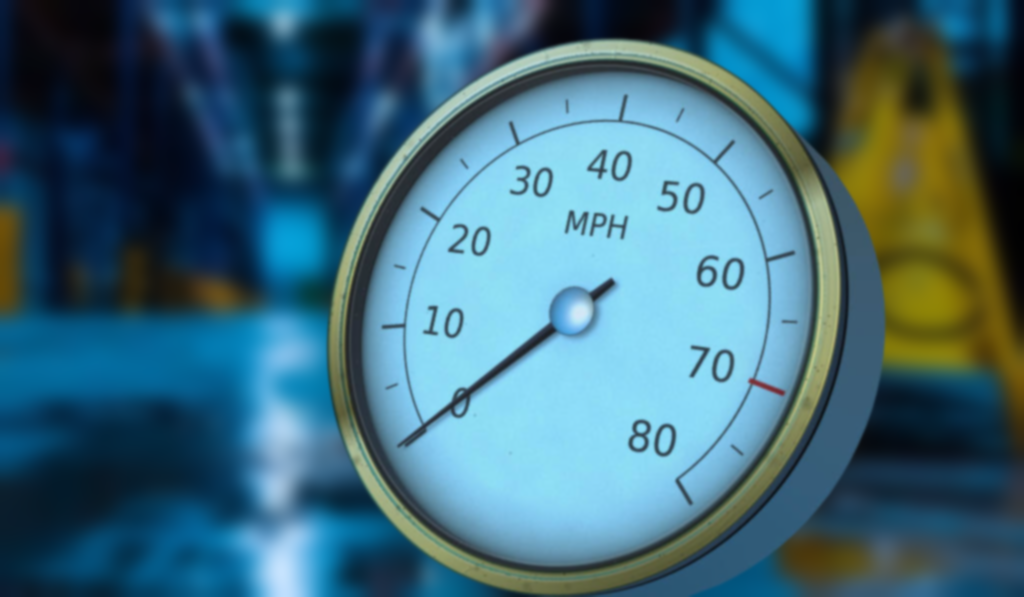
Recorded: 0 mph
